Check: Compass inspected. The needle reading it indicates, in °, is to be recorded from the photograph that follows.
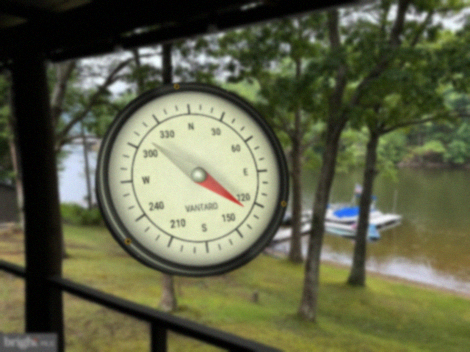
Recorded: 130 °
